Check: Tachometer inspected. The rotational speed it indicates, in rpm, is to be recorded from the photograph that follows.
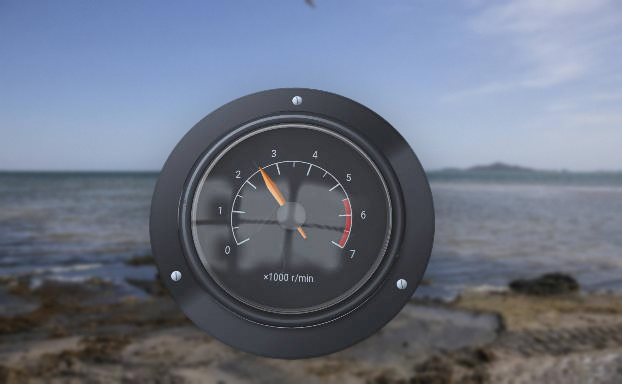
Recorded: 2500 rpm
